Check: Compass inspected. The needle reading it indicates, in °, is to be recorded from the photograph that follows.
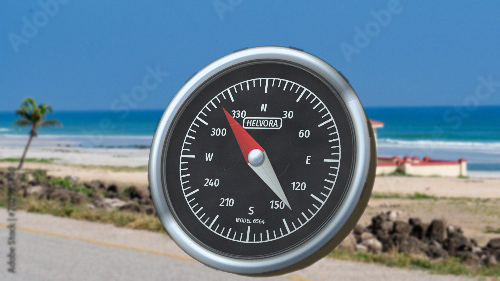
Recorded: 320 °
